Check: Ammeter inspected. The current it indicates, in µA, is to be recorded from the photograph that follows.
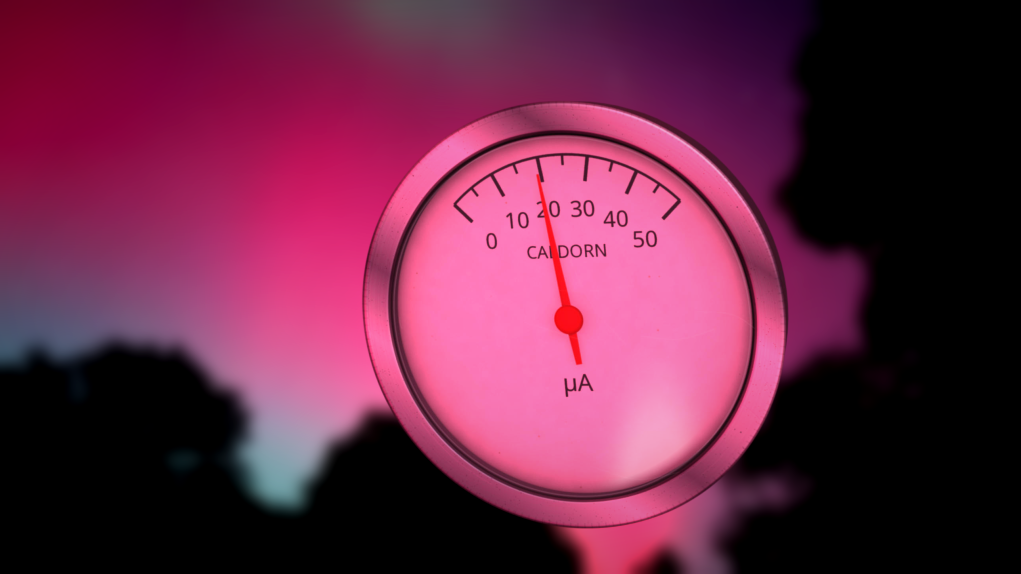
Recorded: 20 µA
